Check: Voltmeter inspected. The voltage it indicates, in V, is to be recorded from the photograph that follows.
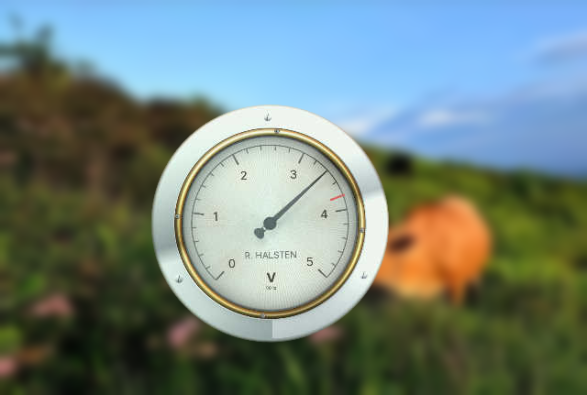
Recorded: 3.4 V
